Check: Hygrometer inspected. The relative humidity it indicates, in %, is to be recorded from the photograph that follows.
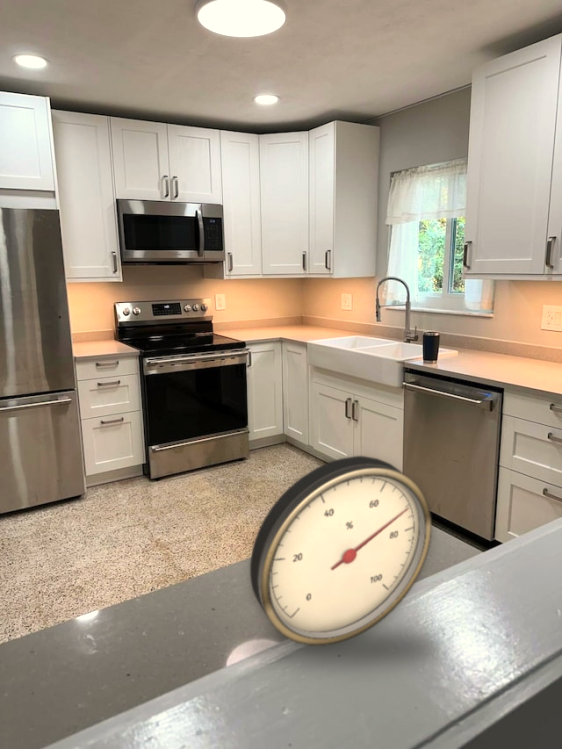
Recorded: 72 %
